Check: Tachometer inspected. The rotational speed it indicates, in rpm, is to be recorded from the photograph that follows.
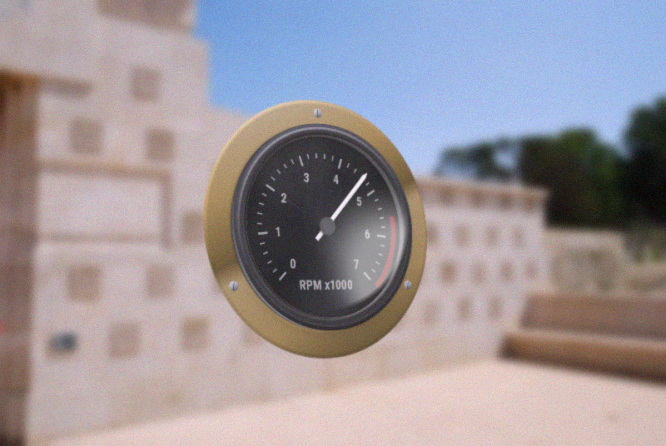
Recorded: 4600 rpm
